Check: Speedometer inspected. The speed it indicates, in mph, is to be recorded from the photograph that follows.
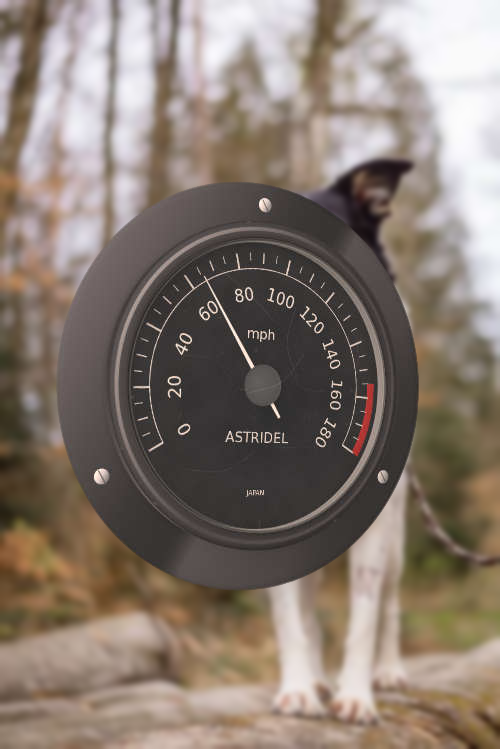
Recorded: 65 mph
